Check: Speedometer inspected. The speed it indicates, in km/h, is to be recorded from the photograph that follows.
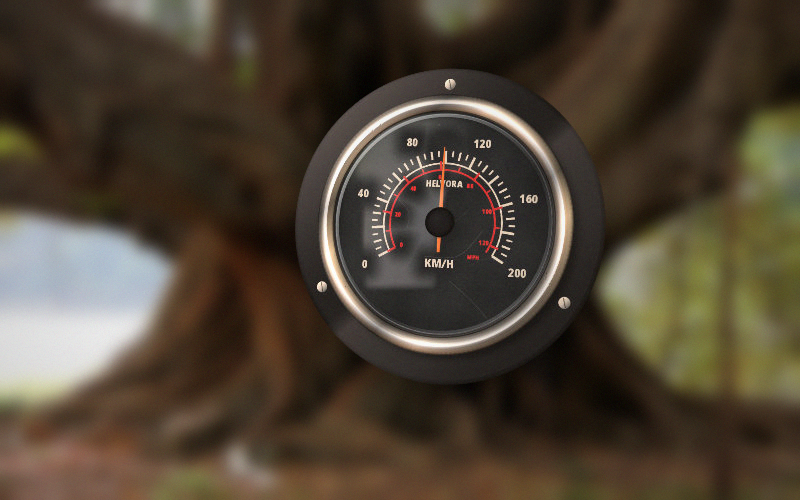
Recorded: 100 km/h
